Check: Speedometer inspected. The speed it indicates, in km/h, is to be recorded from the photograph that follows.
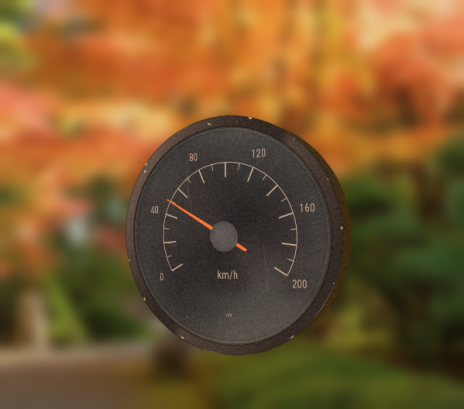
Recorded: 50 km/h
